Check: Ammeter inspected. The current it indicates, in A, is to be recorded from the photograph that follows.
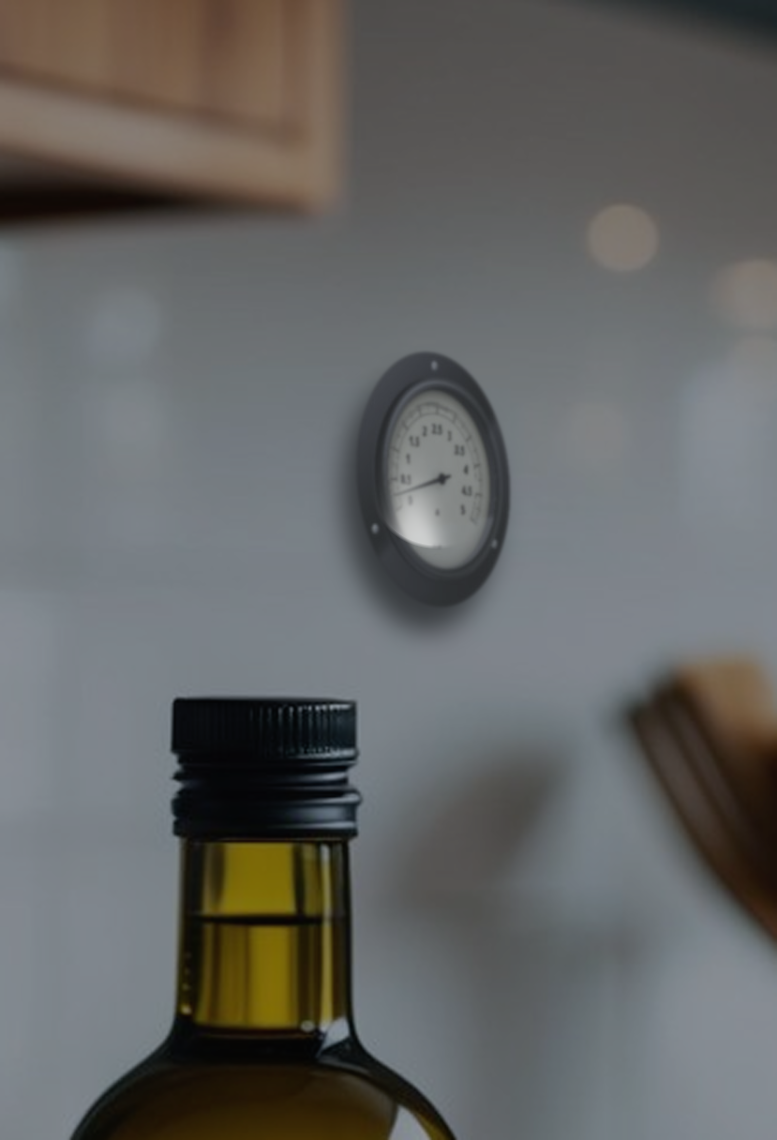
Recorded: 0.25 A
